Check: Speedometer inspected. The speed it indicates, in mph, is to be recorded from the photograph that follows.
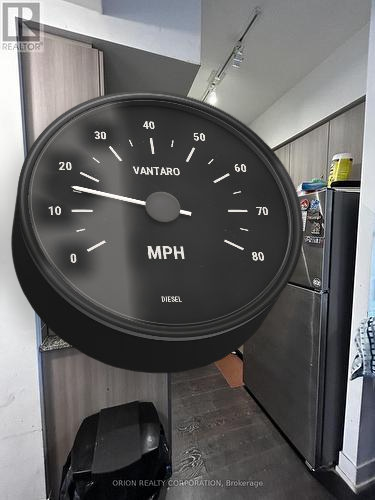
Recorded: 15 mph
